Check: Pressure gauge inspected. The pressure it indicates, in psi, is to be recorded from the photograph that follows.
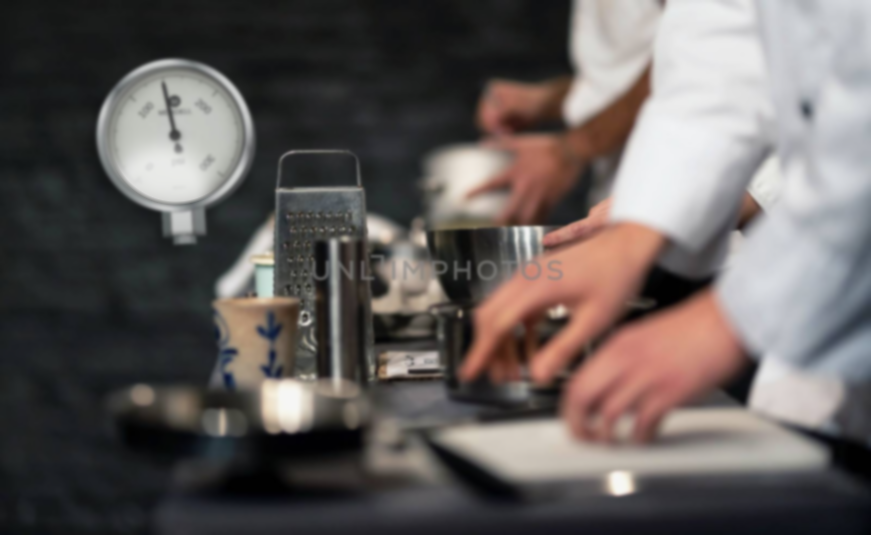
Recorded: 140 psi
